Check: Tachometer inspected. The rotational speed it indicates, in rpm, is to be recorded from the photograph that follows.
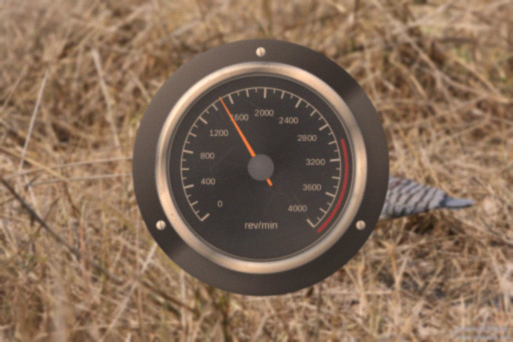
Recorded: 1500 rpm
